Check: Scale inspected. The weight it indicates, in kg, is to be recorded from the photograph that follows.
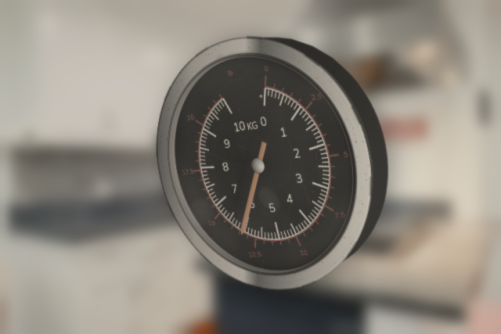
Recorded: 6 kg
